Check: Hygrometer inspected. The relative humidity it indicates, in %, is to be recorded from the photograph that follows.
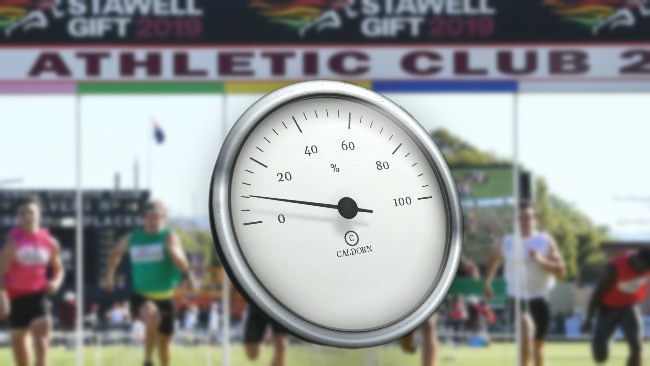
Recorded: 8 %
